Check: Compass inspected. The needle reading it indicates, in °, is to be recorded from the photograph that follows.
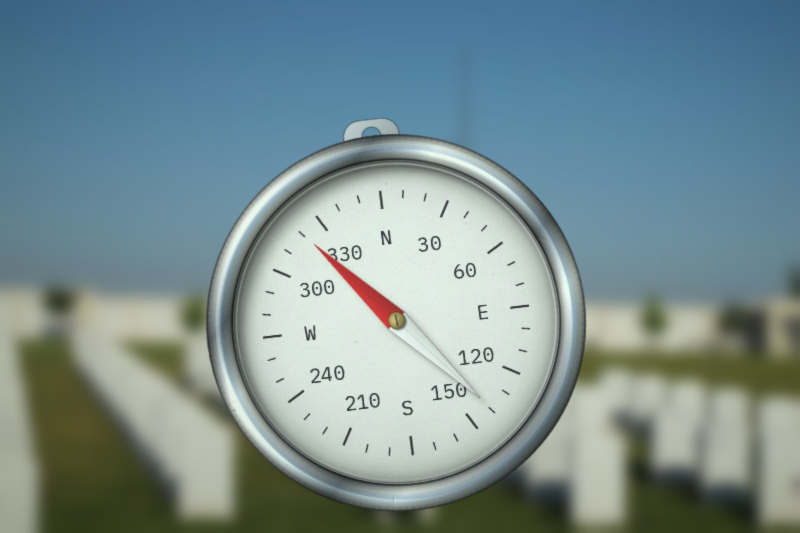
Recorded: 320 °
